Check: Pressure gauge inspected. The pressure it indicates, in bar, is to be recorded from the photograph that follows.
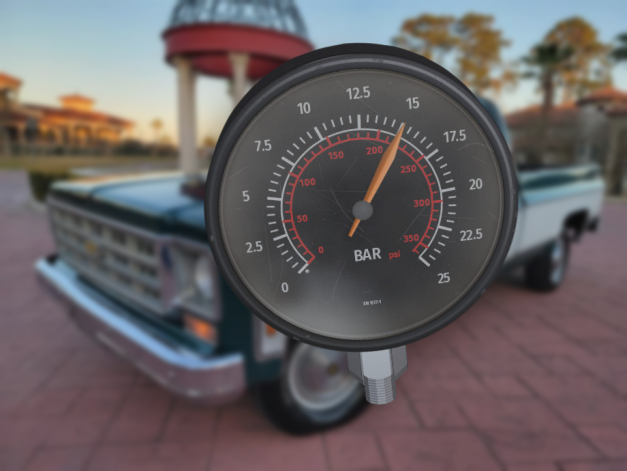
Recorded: 15 bar
